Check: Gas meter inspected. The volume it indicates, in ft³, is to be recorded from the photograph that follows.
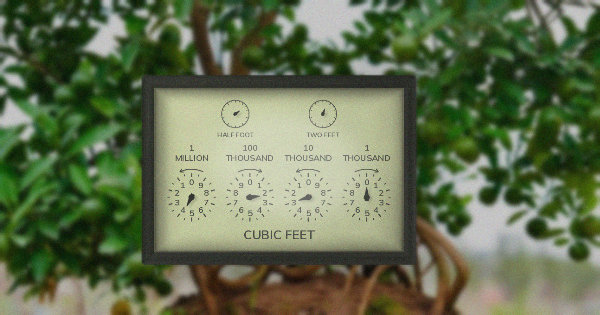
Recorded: 423000 ft³
